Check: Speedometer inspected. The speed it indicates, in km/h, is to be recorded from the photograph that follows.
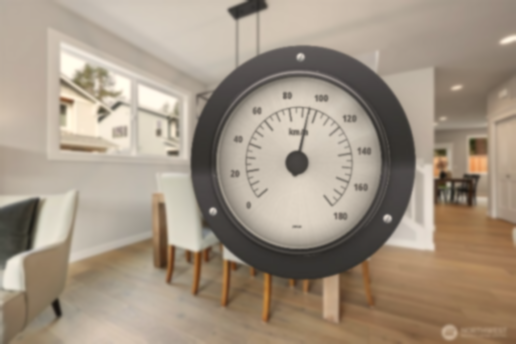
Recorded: 95 km/h
